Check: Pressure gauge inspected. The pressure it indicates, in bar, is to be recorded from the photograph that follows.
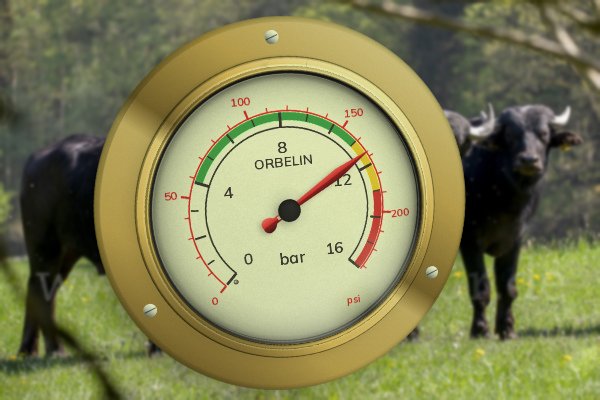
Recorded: 11.5 bar
